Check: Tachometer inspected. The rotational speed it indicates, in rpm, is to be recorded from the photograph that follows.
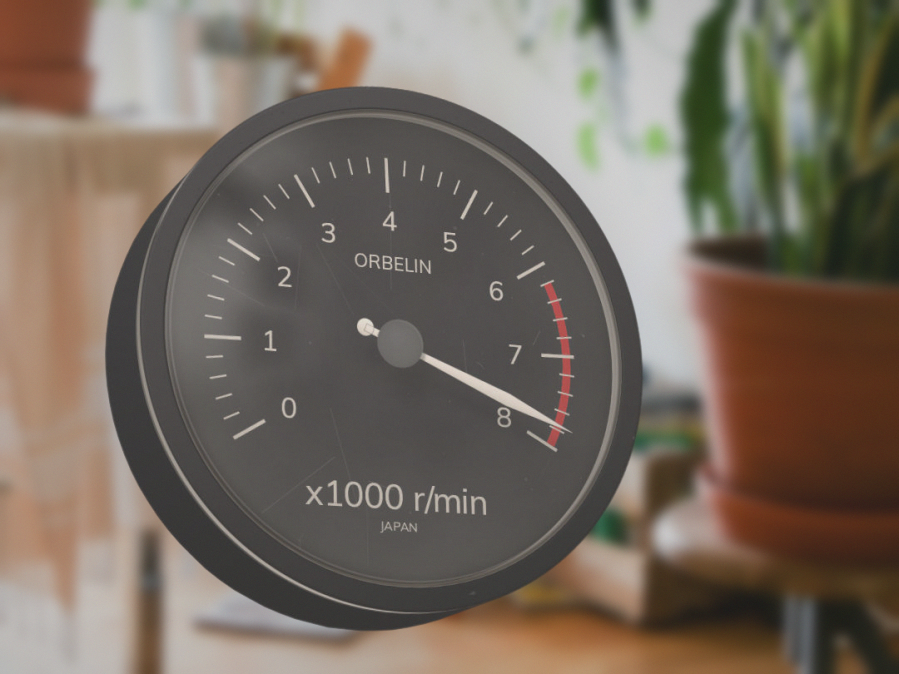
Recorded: 7800 rpm
